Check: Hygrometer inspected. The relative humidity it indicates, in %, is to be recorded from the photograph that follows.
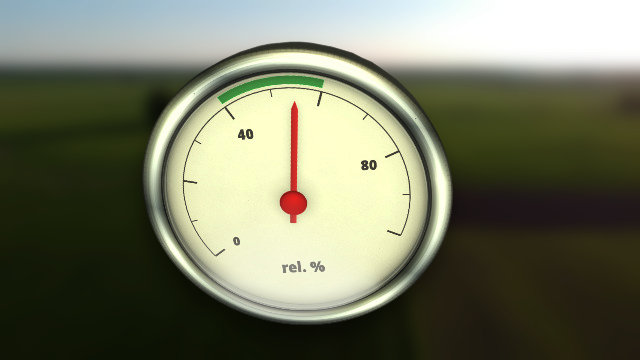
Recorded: 55 %
